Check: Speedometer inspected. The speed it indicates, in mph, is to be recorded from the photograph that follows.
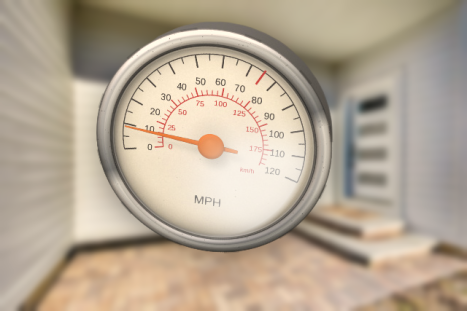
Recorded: 10 mph
